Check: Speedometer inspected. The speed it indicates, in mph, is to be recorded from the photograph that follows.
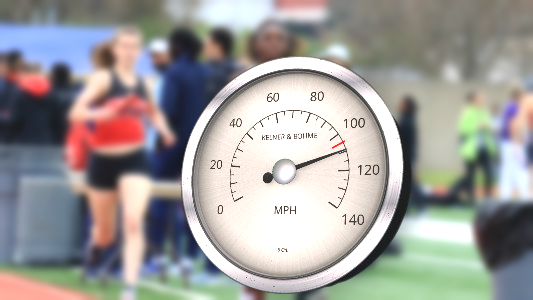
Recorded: 110 mph
